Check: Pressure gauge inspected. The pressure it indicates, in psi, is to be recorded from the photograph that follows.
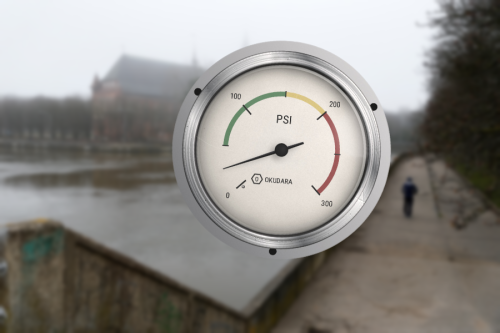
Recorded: 25 psi
